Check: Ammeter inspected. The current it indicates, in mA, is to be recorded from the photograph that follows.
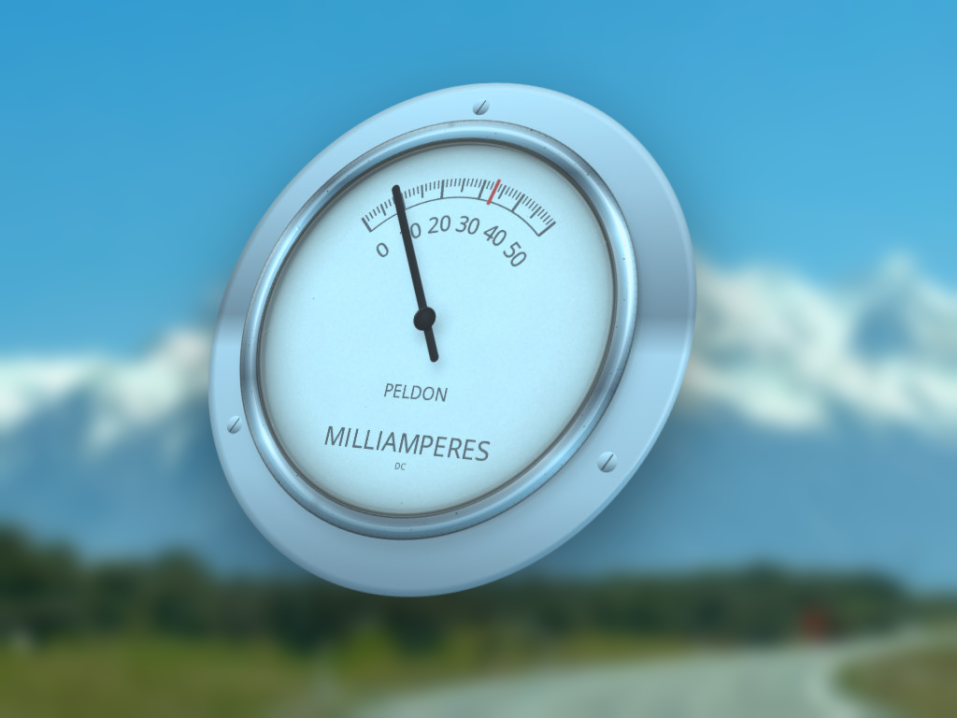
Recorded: 10 mA
